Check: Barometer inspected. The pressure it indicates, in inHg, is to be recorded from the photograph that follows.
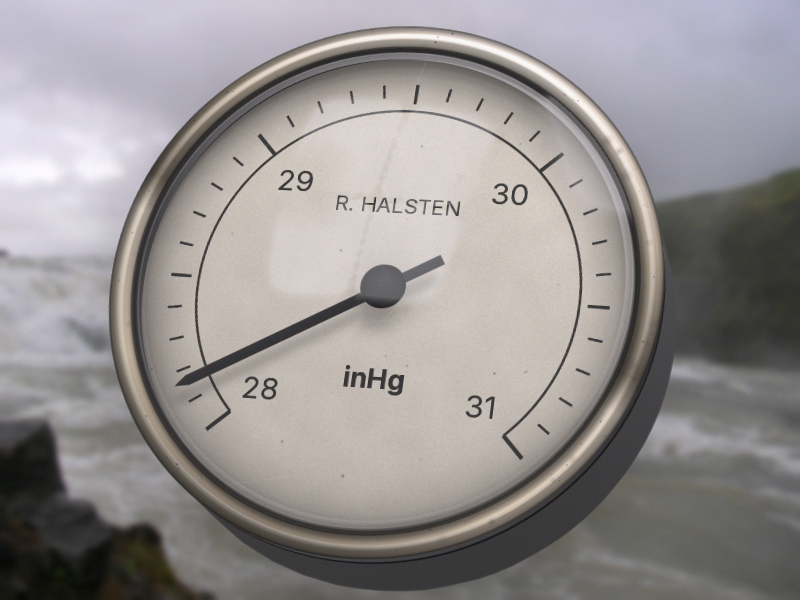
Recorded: 28.15 inHg
